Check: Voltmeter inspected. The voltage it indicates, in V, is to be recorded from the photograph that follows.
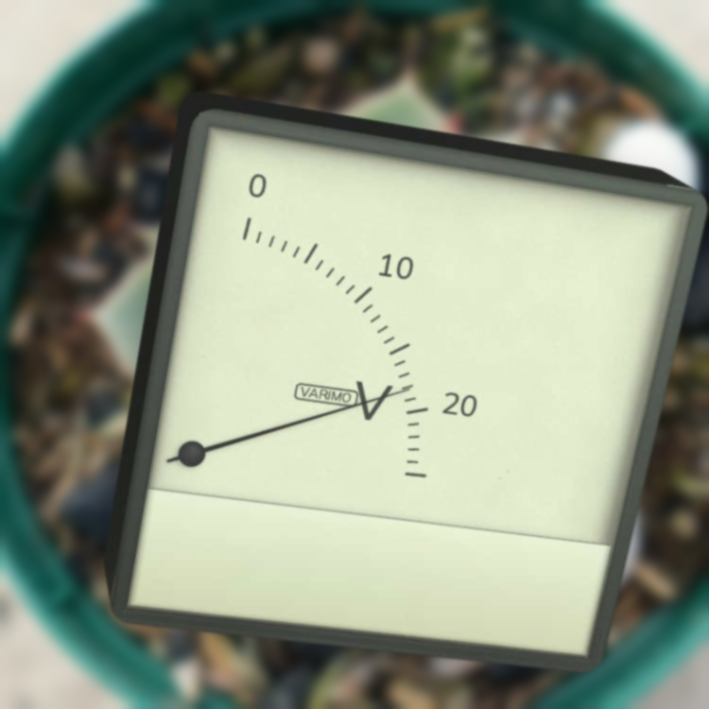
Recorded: 18 V
